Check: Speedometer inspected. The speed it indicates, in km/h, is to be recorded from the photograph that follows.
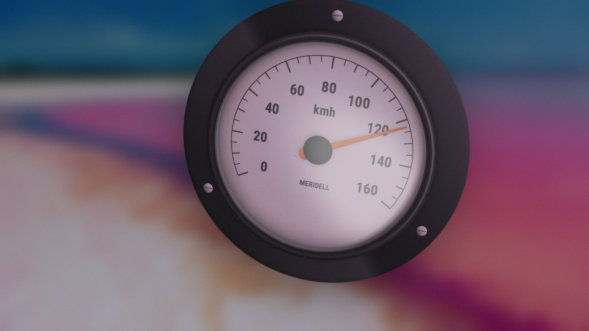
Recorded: 122.5 km/h
